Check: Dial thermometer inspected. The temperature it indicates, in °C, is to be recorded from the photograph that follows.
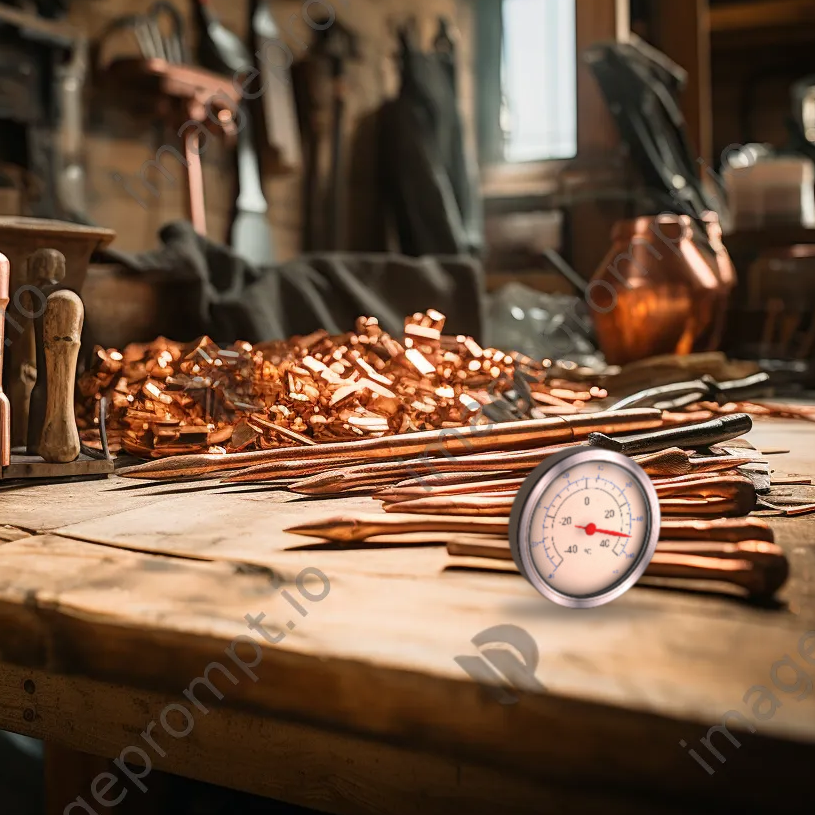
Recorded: 32 °C
